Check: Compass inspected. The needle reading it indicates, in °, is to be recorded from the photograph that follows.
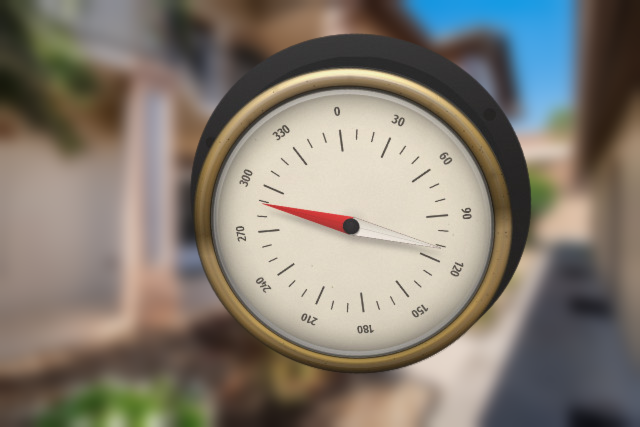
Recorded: 290 °
